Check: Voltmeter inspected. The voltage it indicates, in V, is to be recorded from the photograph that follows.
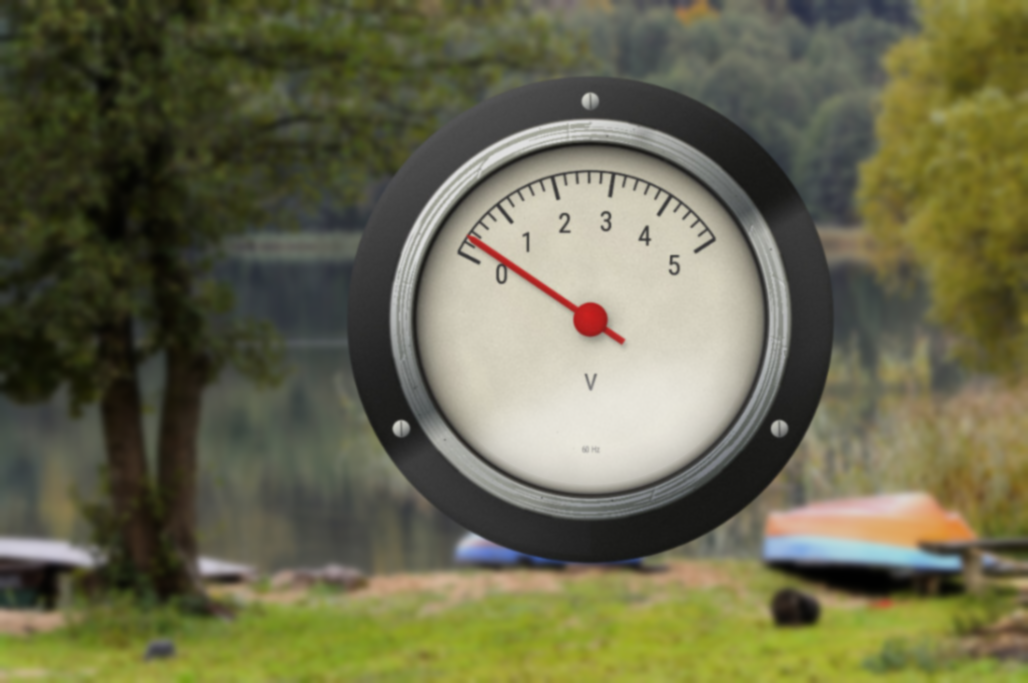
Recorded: 0.3 V
